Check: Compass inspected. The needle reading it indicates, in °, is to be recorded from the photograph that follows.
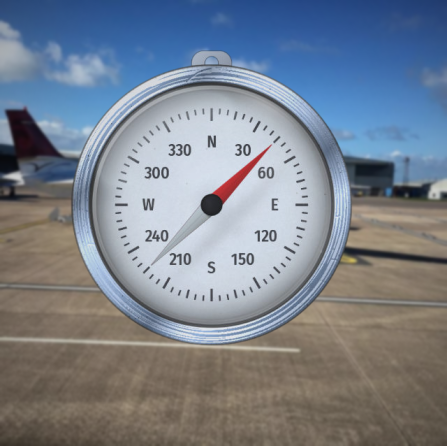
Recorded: 45 °
